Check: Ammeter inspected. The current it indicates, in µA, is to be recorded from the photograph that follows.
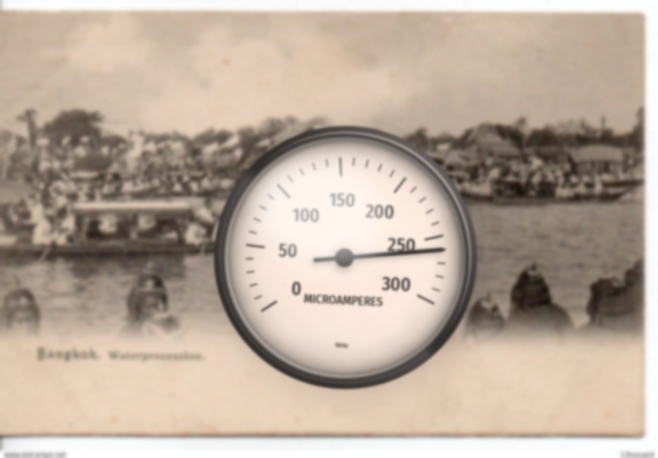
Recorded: 260 µA
